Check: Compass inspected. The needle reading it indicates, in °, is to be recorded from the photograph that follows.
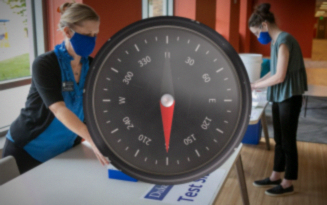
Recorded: 180 °
